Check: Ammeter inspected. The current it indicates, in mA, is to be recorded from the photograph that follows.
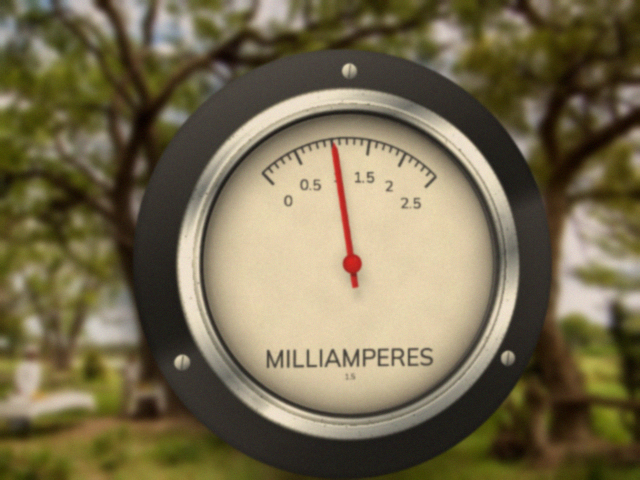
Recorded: 1 mA
